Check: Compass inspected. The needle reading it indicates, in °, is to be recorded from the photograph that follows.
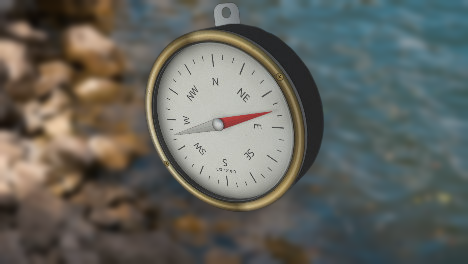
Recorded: 75 °
